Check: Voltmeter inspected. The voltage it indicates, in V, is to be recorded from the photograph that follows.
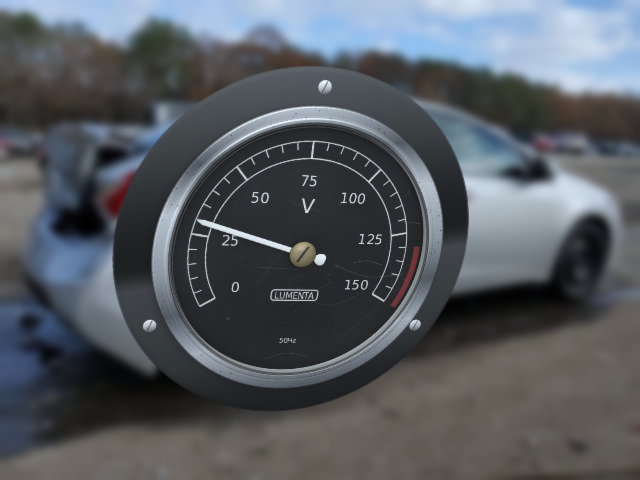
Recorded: 30 V
